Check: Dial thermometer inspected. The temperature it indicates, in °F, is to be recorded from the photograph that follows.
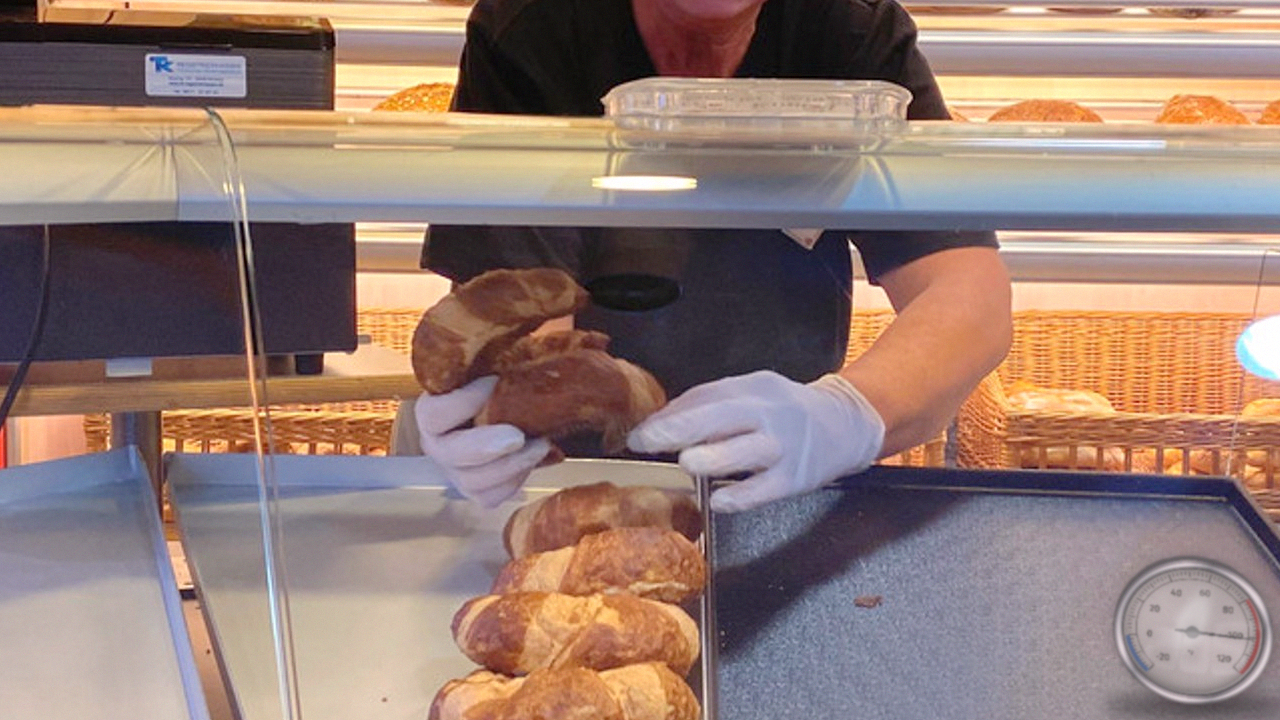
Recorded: 100 °F
